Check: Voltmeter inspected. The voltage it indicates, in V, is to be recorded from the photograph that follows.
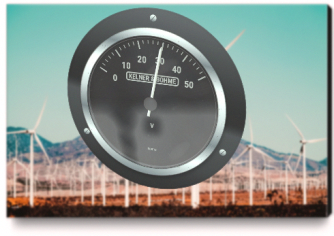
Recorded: 30 V
